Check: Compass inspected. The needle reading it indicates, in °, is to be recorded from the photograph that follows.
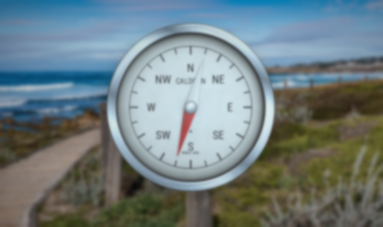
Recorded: 195 °
